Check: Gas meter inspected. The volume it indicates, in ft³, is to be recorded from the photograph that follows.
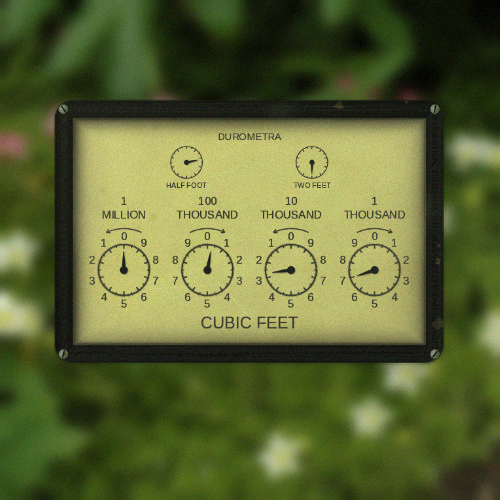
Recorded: 2700 ft³
